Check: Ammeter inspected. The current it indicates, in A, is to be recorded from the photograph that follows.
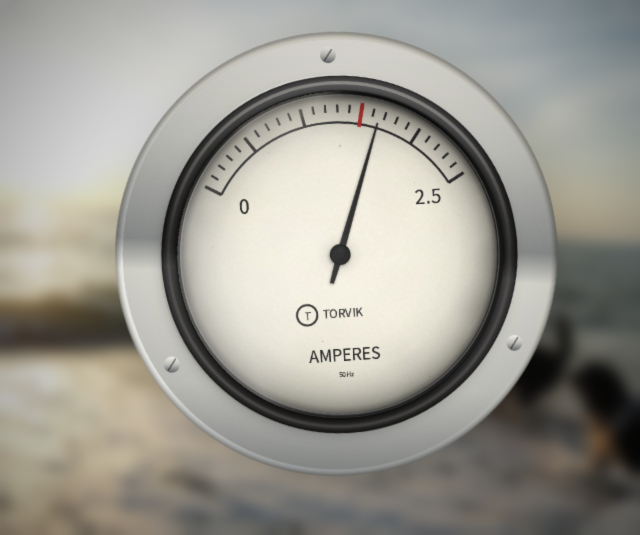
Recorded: 1.65 A
